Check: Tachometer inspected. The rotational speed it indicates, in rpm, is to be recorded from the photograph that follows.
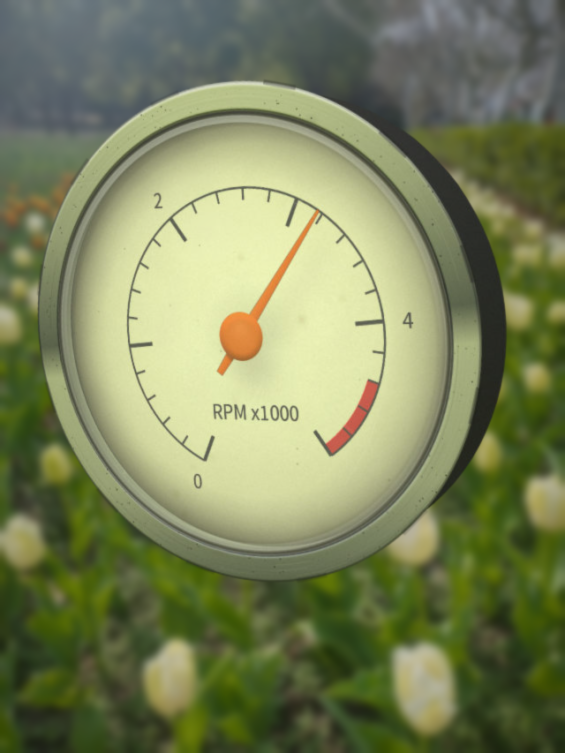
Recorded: 3200 rpm
